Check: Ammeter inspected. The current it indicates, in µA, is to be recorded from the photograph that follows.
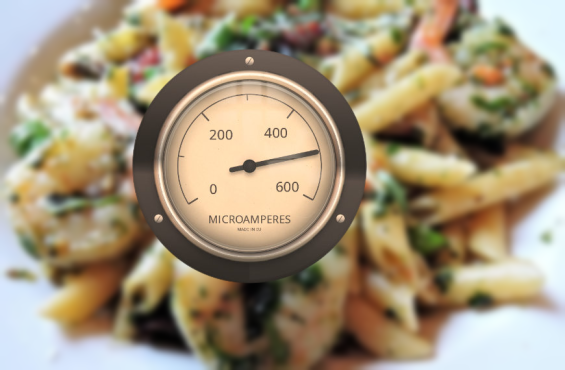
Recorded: 500 µA
